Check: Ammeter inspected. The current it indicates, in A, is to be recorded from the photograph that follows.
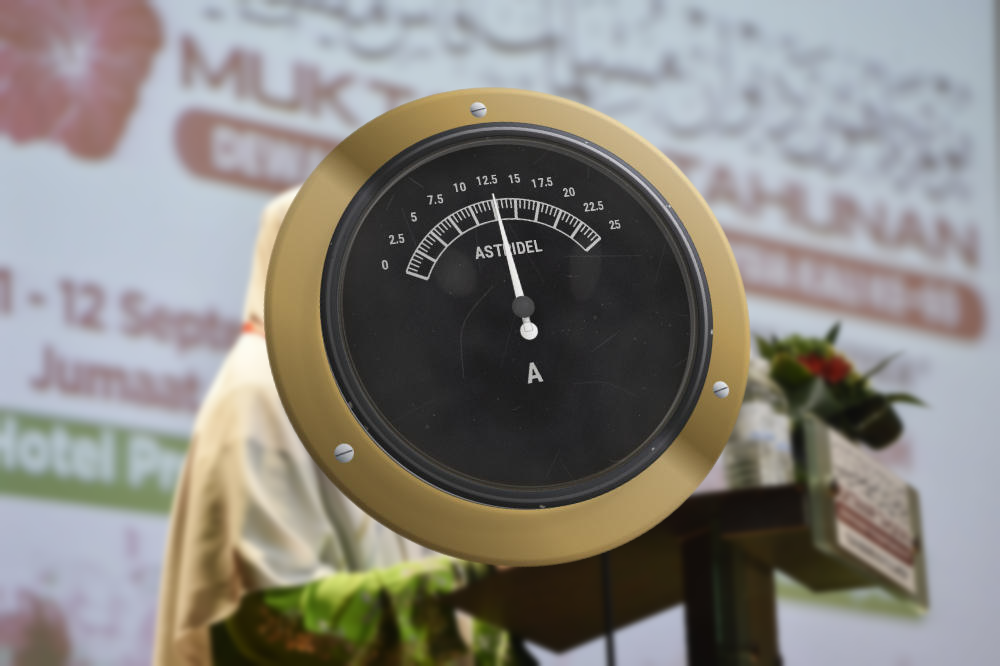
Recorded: 12.5 A
